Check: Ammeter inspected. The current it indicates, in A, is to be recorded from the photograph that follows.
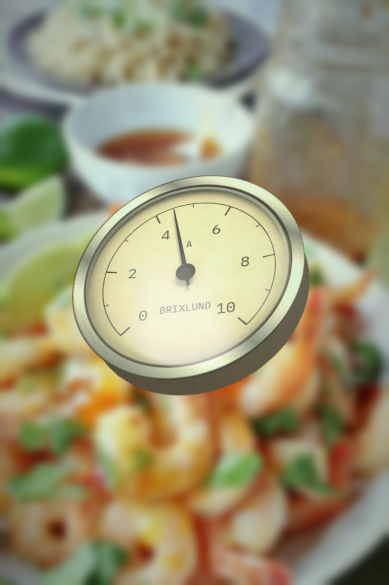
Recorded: 4.5 A
